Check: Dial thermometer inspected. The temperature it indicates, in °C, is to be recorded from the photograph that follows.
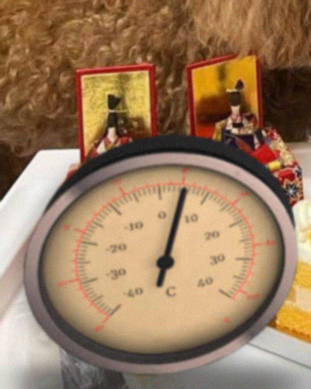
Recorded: 5 °C
